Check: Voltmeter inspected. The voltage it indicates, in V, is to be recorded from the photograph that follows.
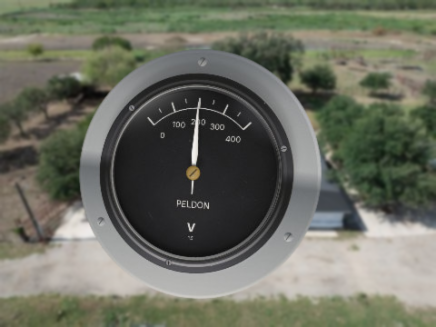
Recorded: 200 V
